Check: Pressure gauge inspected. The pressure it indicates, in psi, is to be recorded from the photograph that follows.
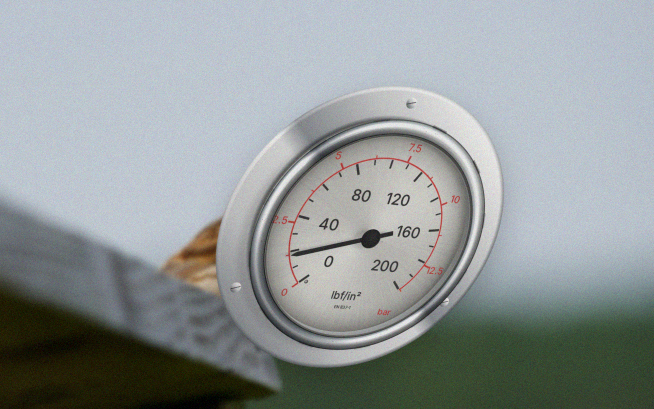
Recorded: 20 psi
